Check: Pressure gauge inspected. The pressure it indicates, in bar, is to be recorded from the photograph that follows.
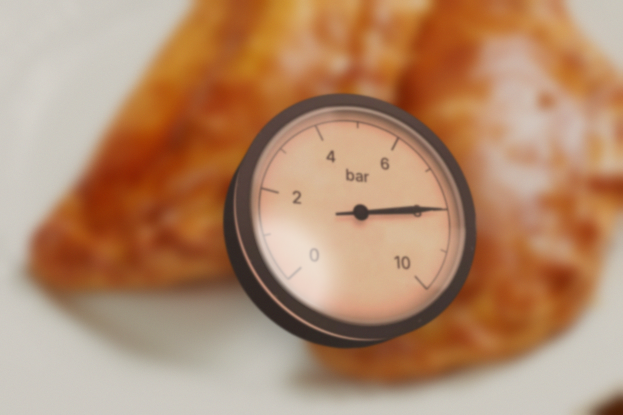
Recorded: 8 bar
